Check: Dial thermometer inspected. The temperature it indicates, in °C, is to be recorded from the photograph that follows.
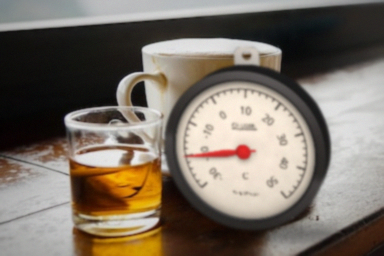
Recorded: -20 °C
